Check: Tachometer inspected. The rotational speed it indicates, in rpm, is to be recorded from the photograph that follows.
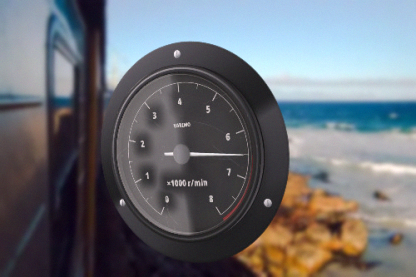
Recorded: 6500 rpm
